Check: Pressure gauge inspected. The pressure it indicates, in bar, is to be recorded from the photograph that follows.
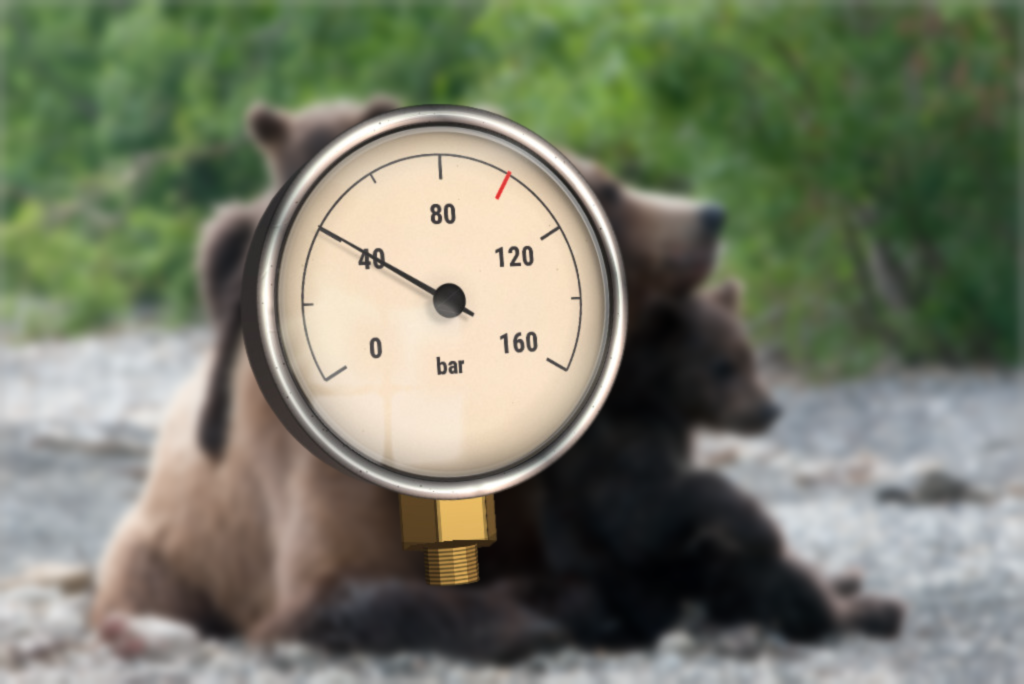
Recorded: 40 bar
